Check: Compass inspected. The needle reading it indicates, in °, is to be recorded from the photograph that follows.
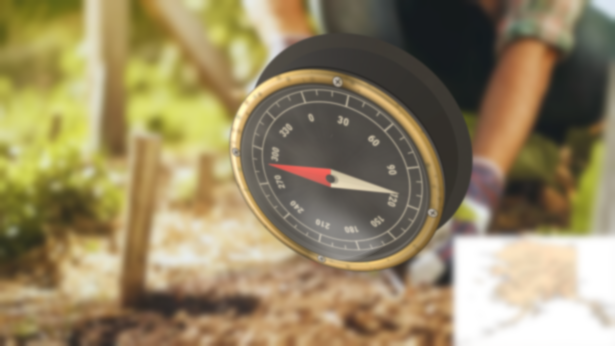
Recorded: 290 °
